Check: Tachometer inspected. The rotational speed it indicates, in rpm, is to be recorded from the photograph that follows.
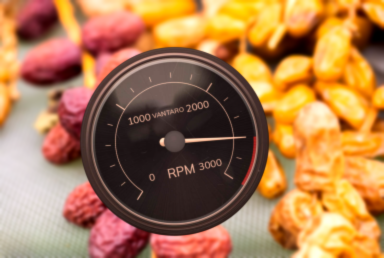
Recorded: 2600 rpm
